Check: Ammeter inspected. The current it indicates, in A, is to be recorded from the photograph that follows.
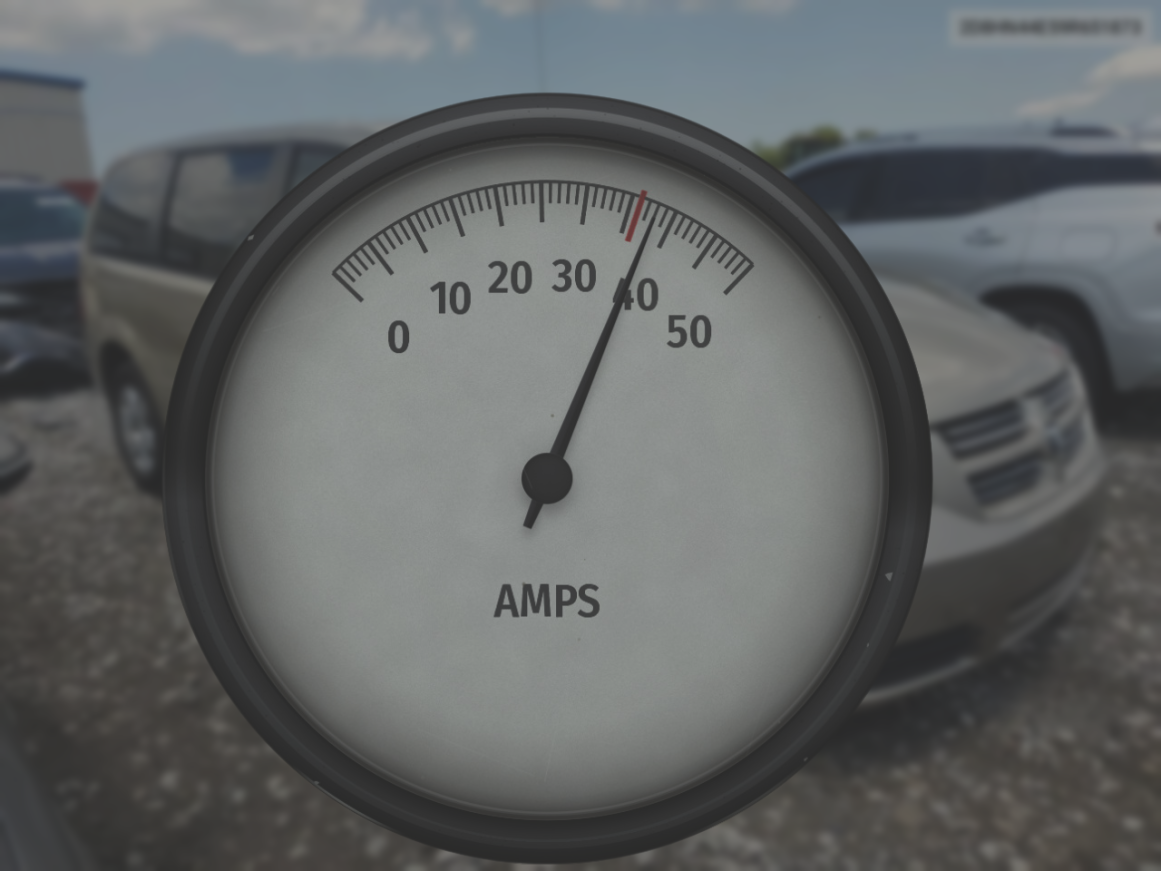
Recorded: 38 A
